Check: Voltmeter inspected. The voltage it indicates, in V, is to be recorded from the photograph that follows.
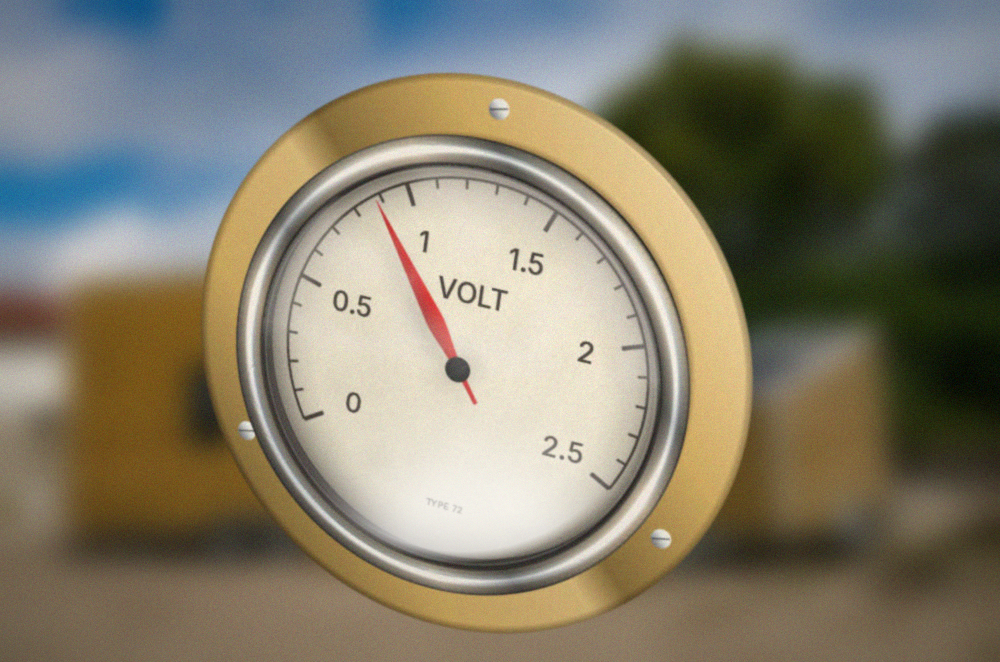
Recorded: 0.9 V
